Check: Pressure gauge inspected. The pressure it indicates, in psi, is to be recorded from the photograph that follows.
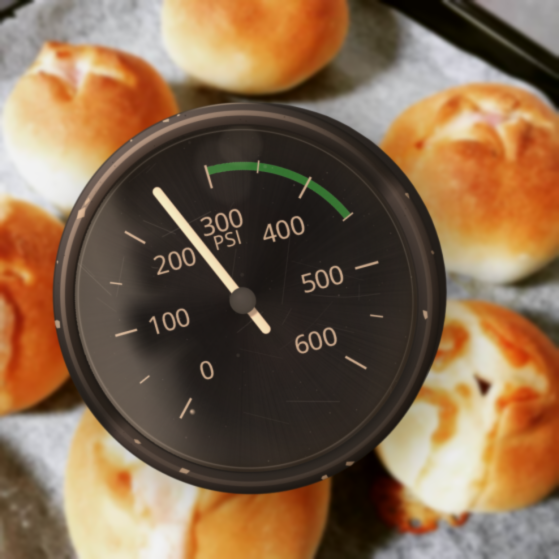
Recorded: 250 psi
